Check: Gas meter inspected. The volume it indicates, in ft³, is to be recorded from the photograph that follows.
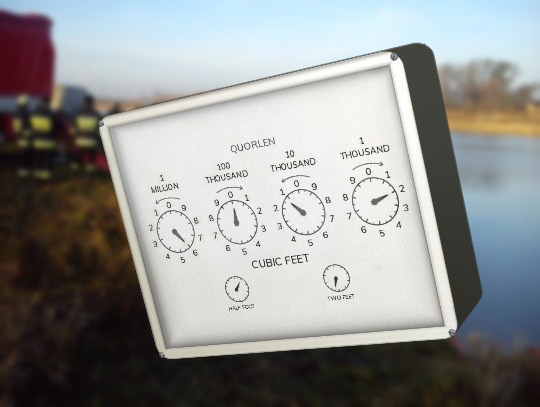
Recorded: 601200 ft³
